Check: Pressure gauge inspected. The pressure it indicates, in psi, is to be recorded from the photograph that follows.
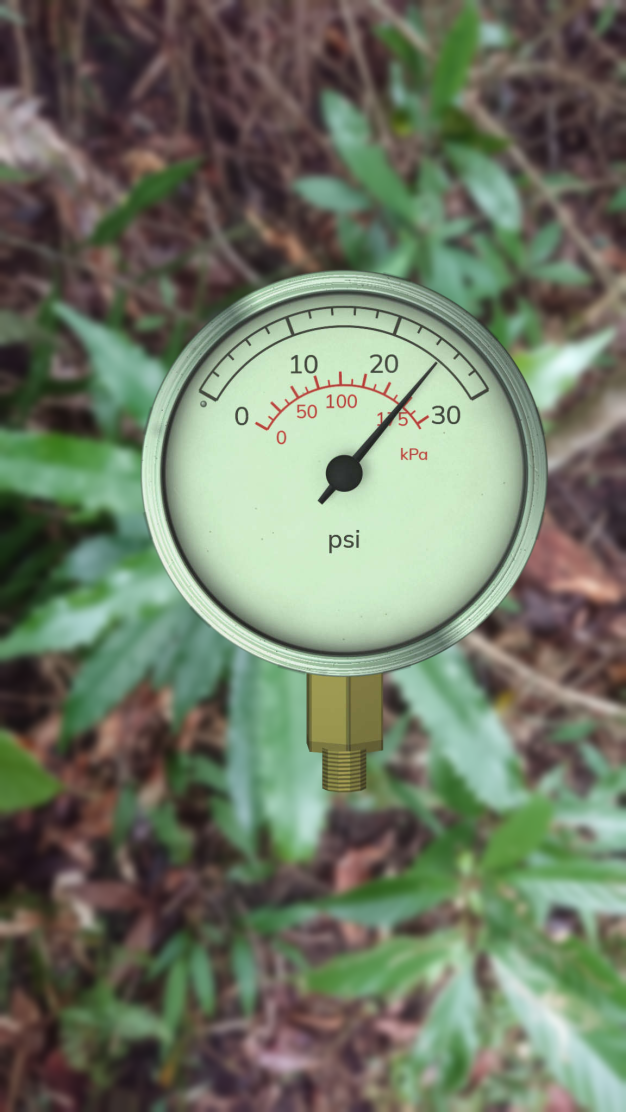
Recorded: 25 psi
